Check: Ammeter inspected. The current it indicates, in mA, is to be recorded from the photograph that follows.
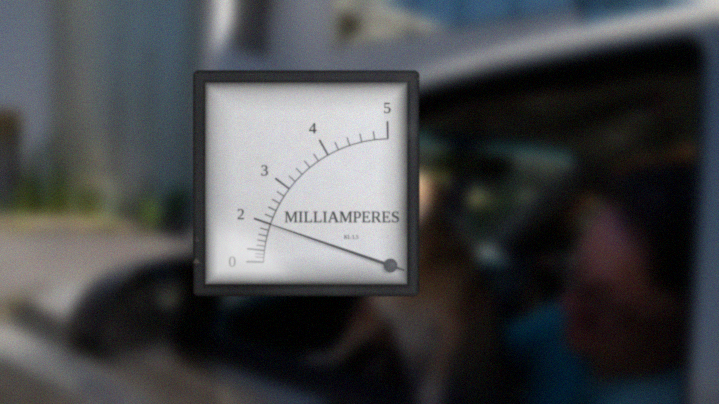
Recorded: 2 mA
